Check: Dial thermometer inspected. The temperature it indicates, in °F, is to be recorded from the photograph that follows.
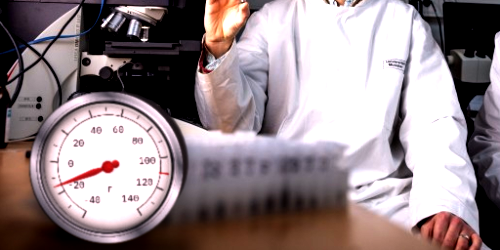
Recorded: -15 °F
